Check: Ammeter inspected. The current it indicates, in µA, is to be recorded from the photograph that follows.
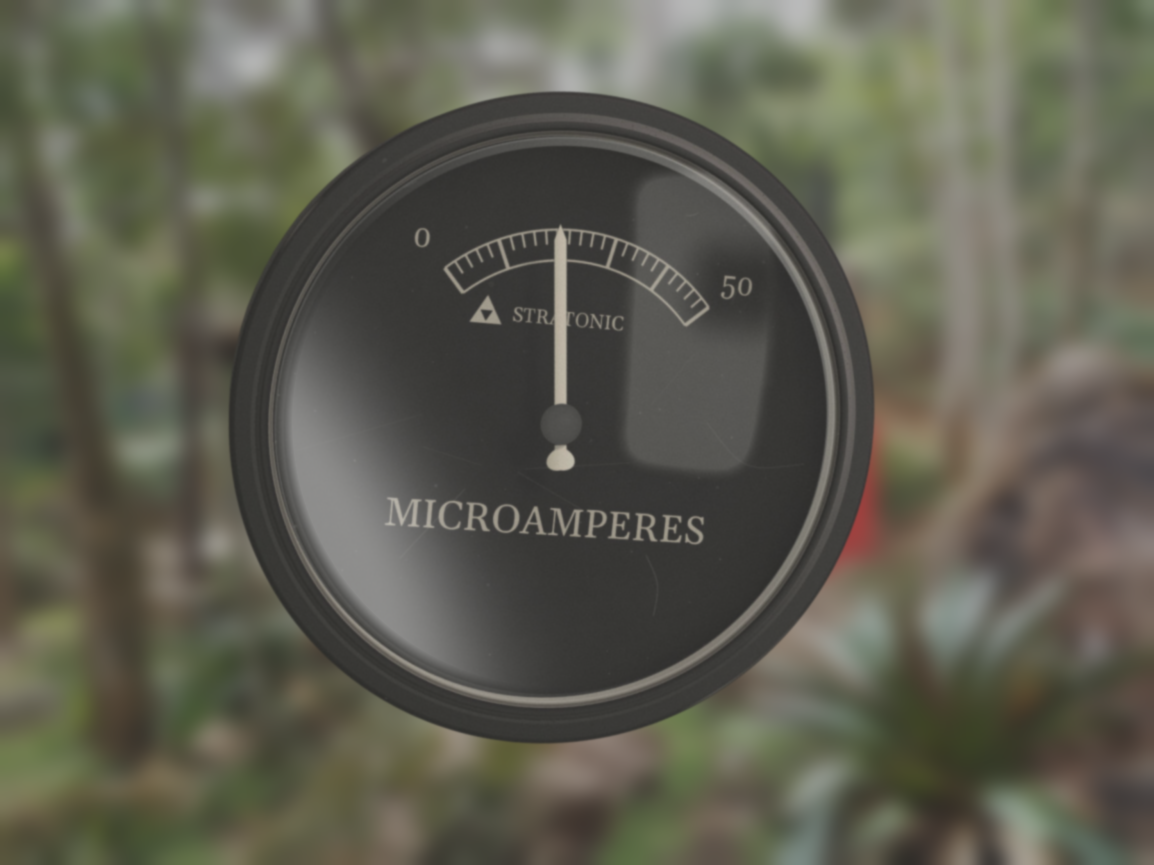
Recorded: 20 µA
